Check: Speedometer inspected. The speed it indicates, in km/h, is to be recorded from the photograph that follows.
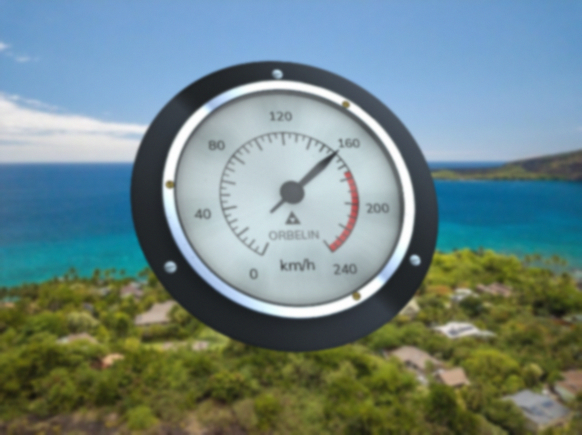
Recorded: 160 km/h
